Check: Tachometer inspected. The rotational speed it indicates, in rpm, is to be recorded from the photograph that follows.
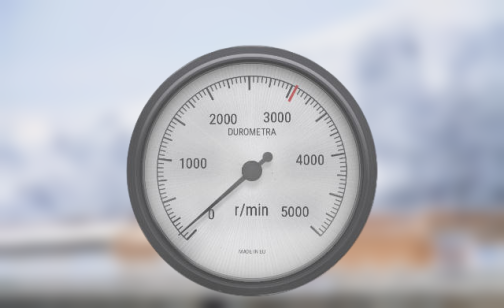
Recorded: 100 rpm
